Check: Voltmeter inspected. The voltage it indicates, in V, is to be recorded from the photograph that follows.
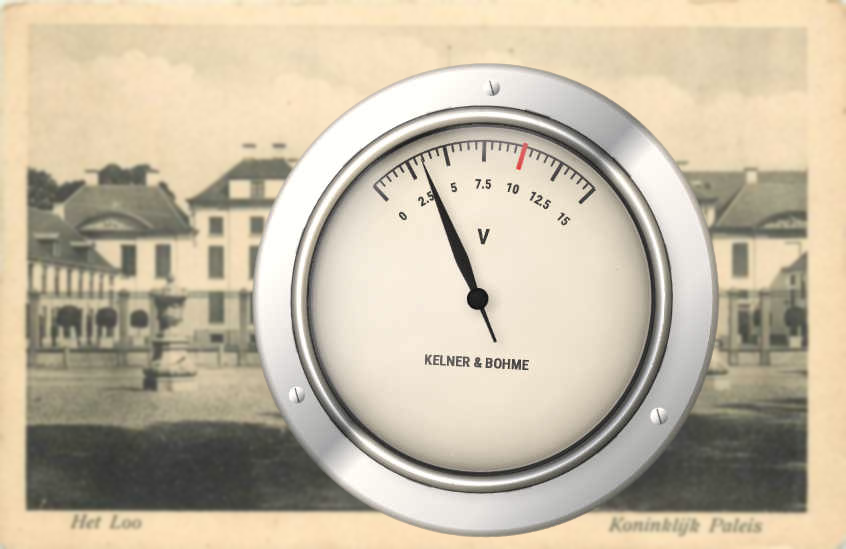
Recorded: 3.5 V
